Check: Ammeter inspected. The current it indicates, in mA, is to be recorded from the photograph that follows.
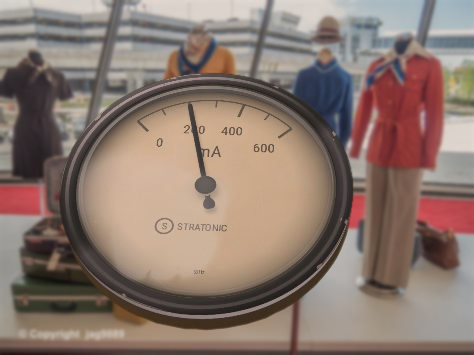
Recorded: 200 mA
